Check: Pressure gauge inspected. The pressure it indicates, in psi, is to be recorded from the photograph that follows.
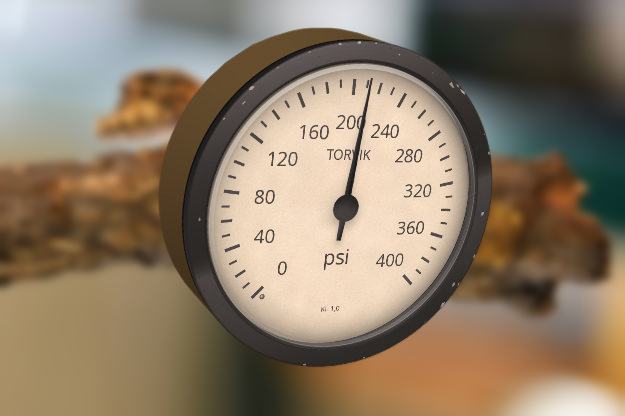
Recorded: 210 psi
